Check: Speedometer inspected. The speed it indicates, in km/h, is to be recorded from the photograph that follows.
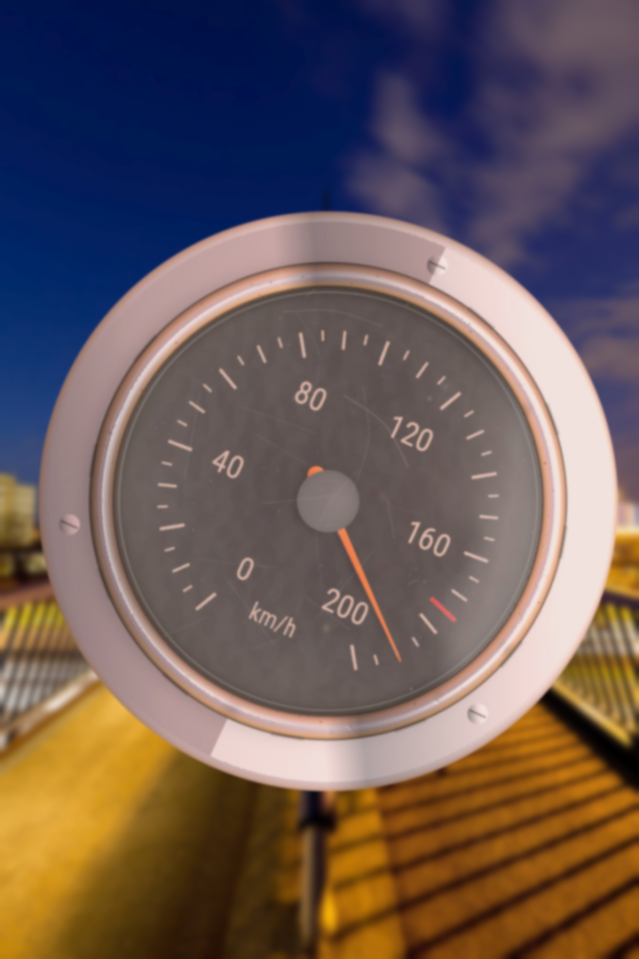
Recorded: 190 km/h
